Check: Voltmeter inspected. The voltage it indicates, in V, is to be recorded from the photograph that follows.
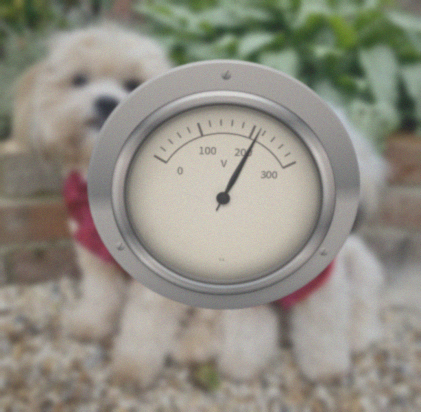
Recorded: 210 V
